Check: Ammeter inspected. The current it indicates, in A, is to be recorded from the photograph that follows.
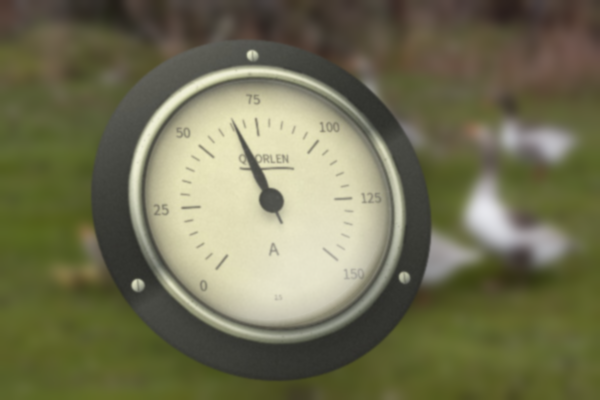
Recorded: 65 A
